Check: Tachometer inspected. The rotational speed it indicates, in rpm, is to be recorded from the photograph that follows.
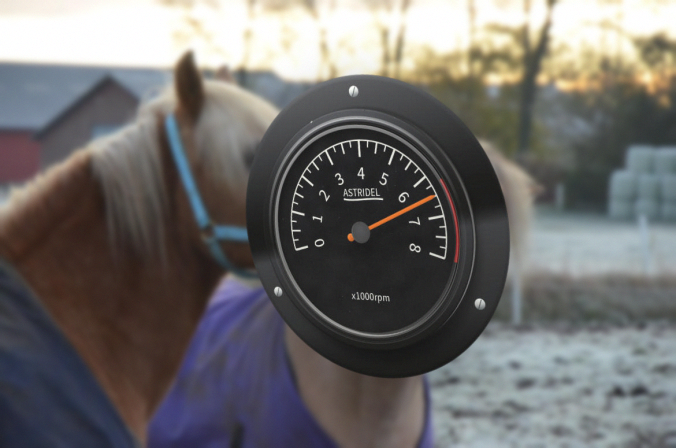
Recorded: 6500 rpm
